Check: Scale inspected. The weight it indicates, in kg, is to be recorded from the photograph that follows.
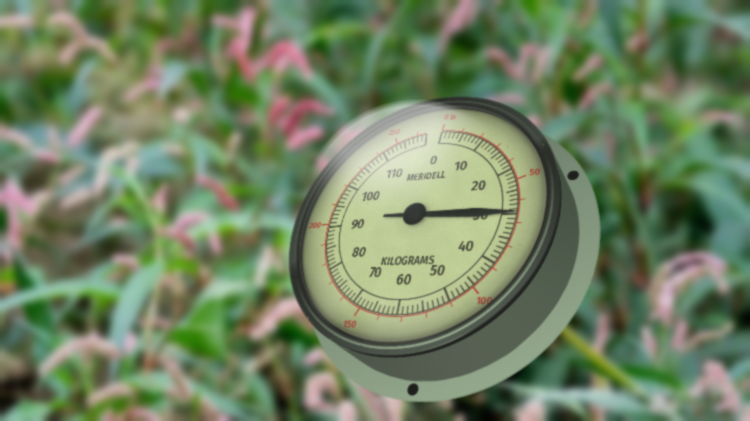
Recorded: 30 kg
